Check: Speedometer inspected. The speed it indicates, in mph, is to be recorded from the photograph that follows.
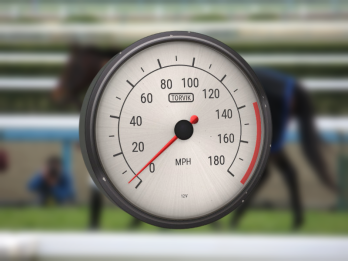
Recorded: 5 mph
